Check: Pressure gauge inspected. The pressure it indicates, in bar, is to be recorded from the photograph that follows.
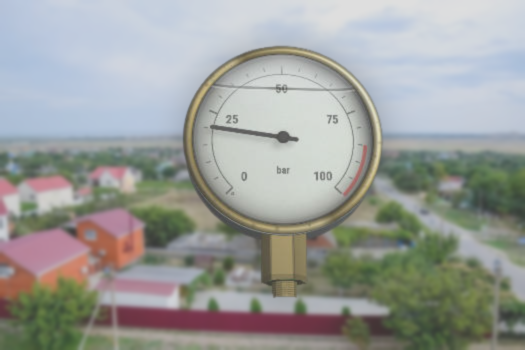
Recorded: 20 bar
